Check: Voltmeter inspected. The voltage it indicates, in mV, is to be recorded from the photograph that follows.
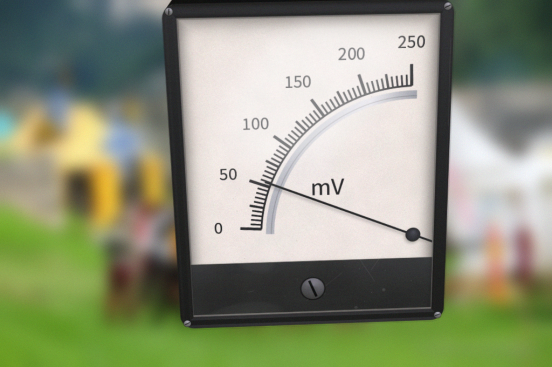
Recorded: 55 mV
